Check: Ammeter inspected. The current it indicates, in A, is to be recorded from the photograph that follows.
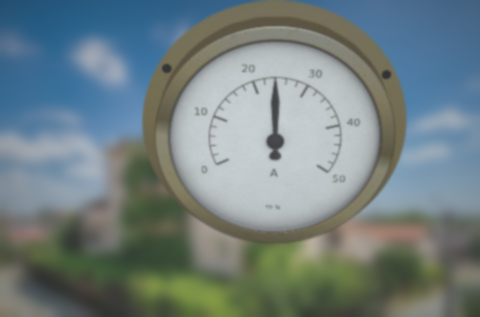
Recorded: 24 A
